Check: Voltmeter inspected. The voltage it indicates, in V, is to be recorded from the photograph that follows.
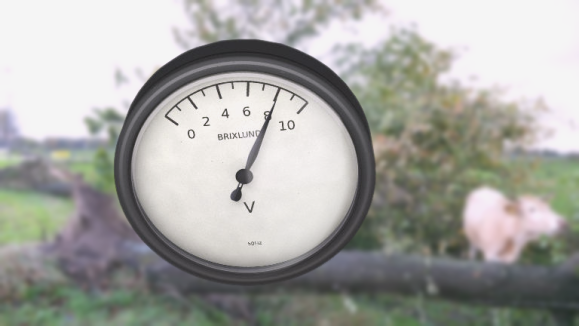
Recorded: 8 V
